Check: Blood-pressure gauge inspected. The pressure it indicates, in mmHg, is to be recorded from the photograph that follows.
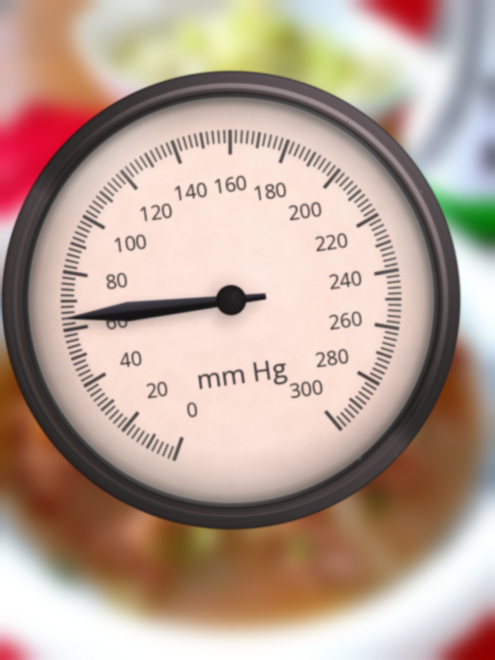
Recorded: 64 mmHg
